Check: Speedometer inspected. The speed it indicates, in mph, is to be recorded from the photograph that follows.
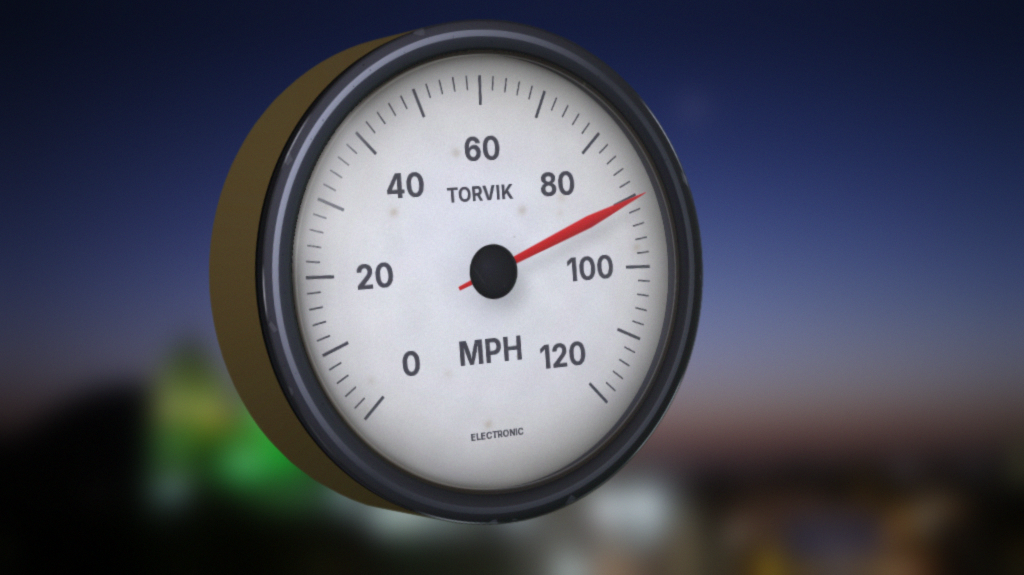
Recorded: 90 mph
